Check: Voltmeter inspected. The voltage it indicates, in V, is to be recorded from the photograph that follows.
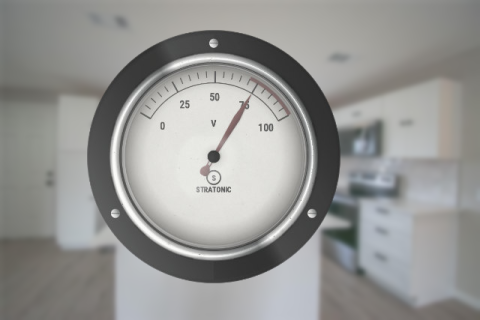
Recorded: 75 V
